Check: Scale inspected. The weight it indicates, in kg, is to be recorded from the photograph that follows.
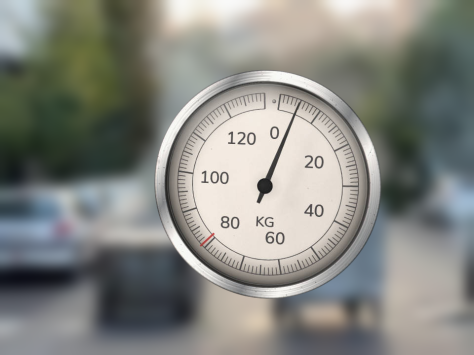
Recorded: 5 kg
